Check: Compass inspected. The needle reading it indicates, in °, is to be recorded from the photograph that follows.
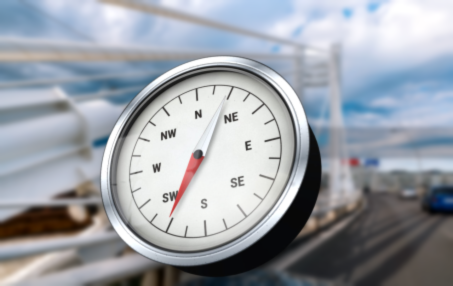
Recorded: 210 °
